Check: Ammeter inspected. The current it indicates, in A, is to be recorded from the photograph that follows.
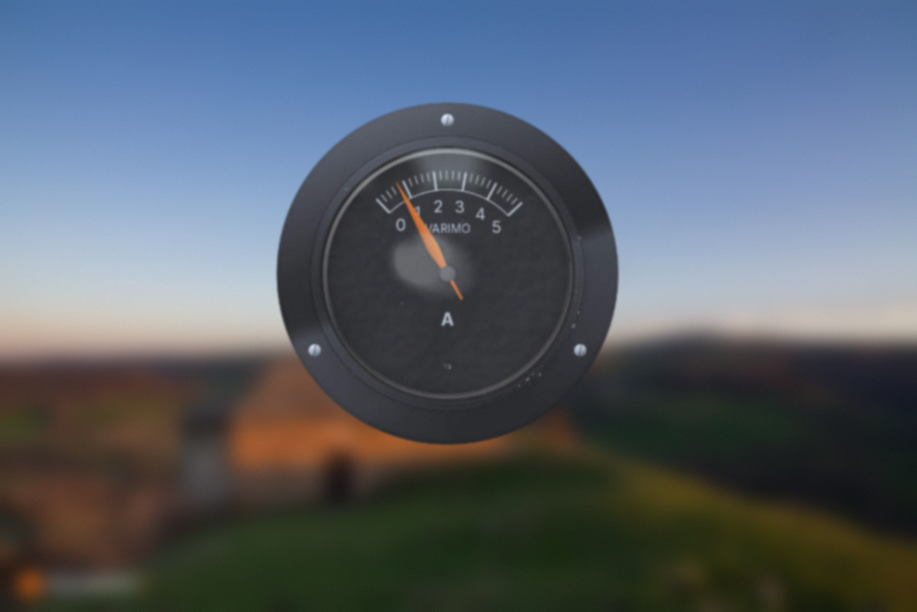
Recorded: 0.8 A
